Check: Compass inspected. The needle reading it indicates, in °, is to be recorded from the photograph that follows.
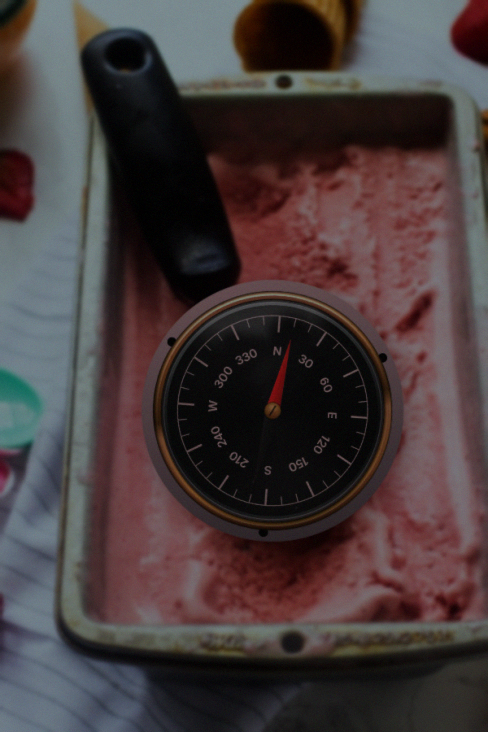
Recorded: 10 °
